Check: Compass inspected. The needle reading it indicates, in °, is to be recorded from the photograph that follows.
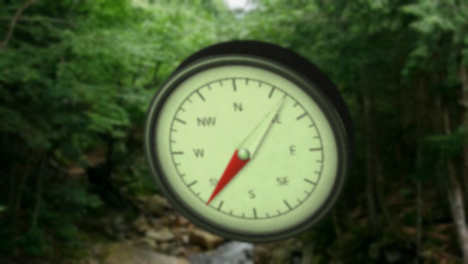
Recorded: 220 °
